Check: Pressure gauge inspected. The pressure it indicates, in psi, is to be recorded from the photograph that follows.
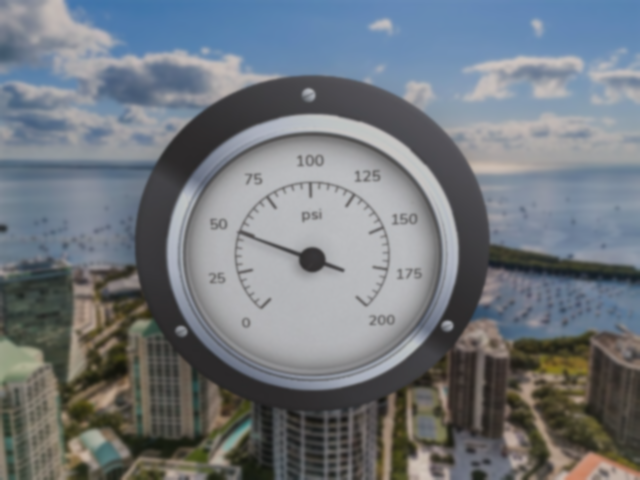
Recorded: 50 psi
